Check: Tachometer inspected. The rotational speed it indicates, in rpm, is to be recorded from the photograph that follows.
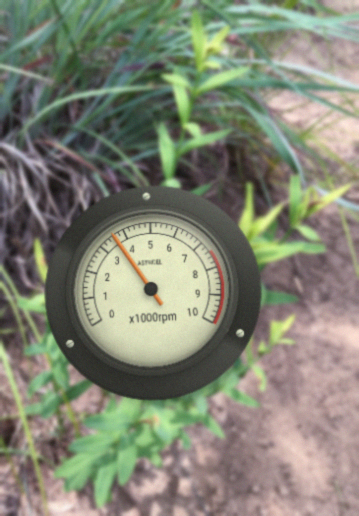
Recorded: 3600 rpm
